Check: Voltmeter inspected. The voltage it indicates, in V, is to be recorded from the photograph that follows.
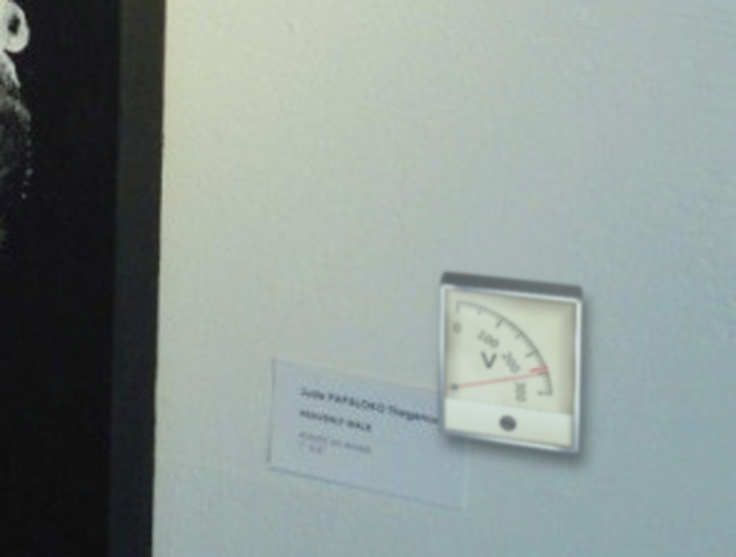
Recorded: 250 V
